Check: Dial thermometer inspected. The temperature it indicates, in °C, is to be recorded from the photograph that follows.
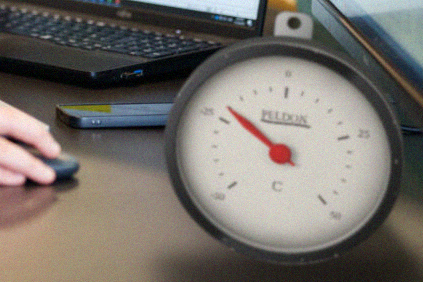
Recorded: -20 °C
